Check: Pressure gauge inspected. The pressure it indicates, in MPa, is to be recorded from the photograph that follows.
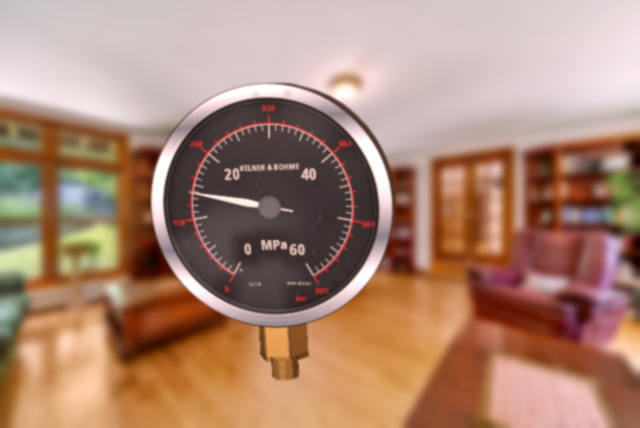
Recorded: 14 MPa
